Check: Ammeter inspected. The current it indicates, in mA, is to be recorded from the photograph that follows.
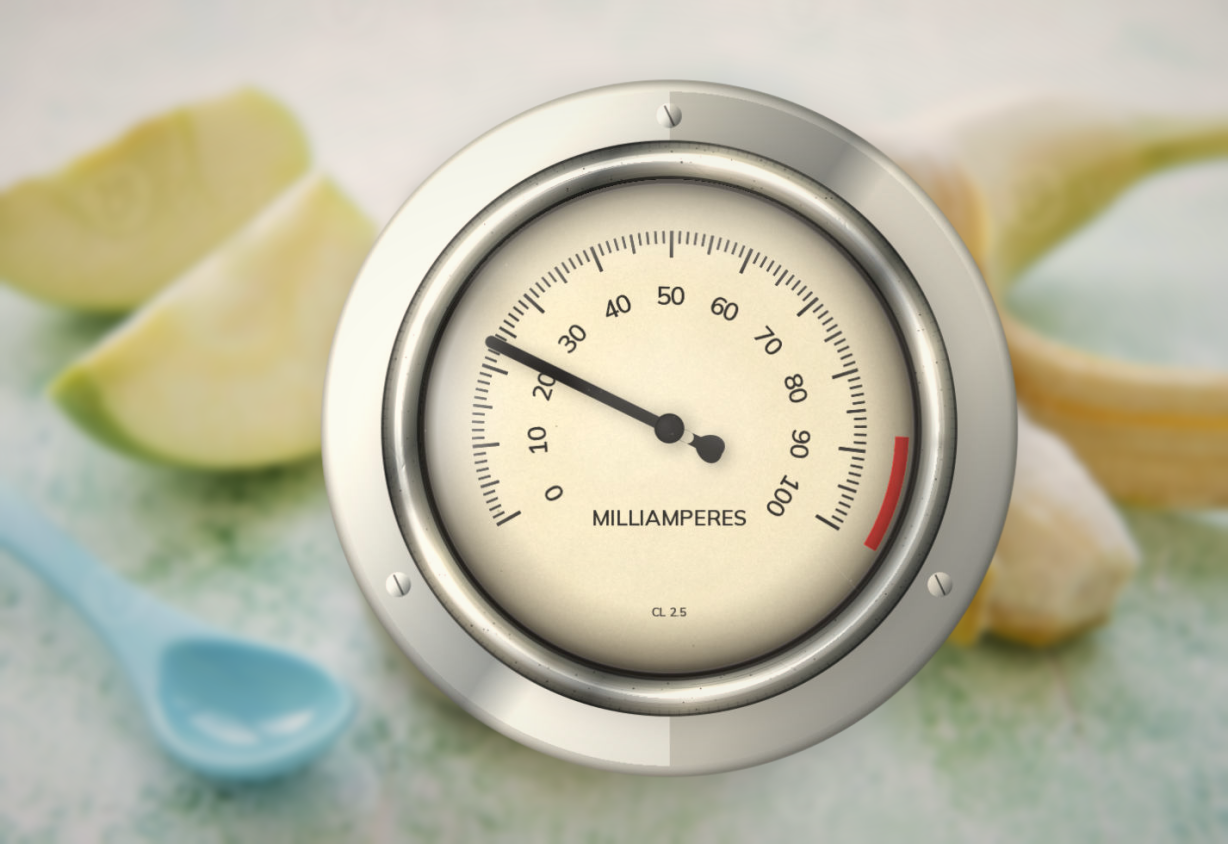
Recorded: 23 mA
